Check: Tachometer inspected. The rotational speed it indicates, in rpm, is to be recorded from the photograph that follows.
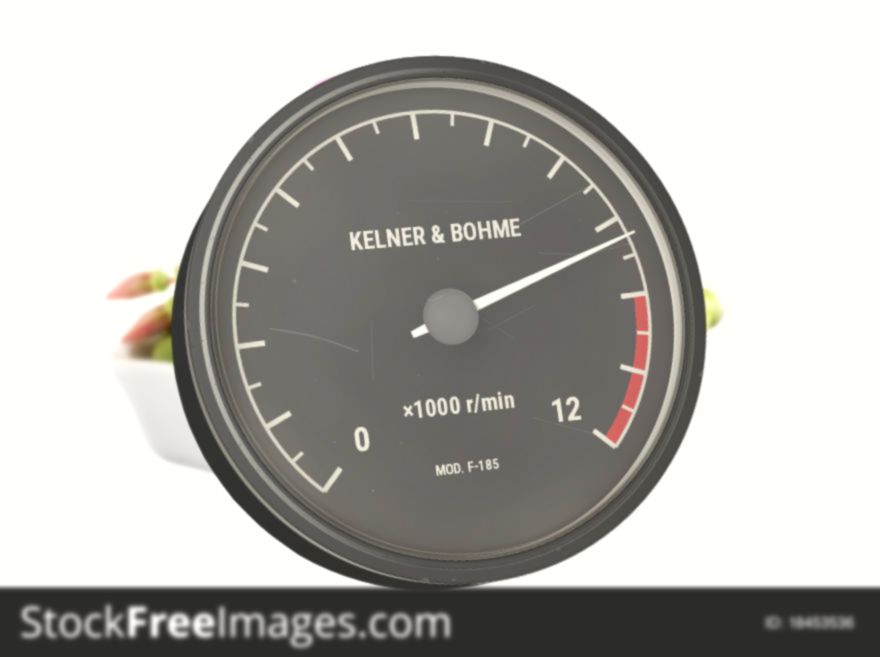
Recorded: 9250 rpm
